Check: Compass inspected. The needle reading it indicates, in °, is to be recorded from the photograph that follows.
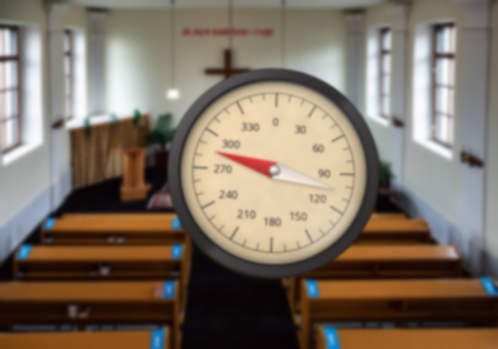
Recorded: 285 °
